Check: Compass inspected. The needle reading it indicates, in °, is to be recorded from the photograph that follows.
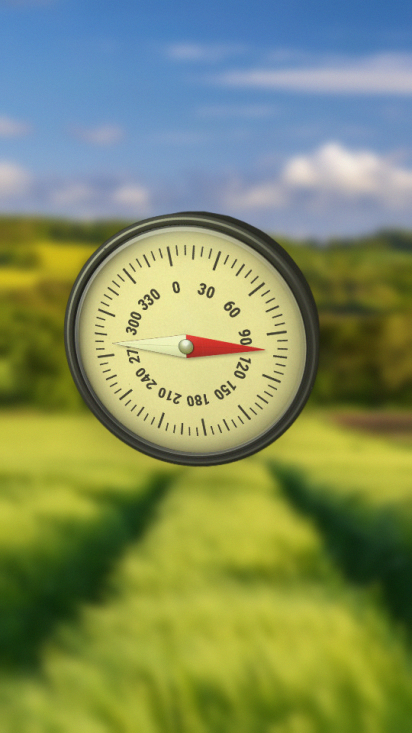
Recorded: 100 °
